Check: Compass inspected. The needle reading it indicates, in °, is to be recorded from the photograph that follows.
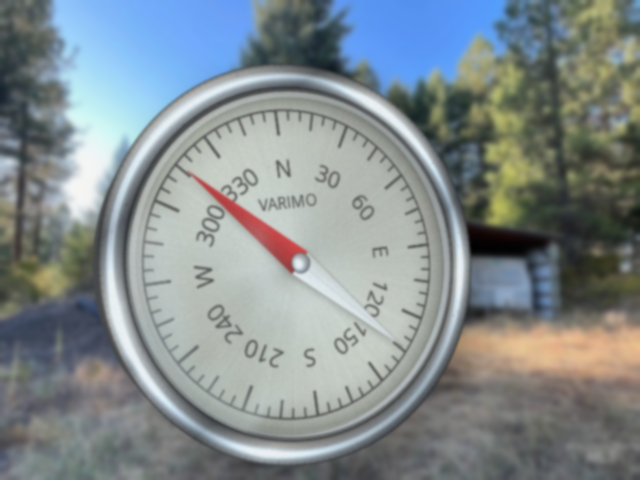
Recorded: 315 °
